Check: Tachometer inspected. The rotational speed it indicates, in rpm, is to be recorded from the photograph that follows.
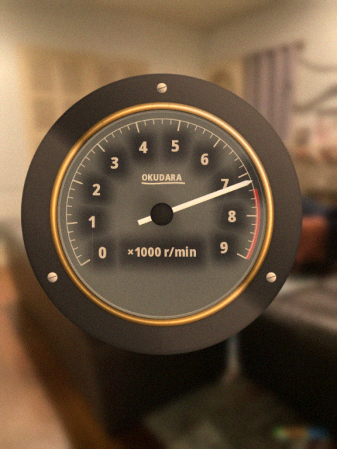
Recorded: 7200 rpm
